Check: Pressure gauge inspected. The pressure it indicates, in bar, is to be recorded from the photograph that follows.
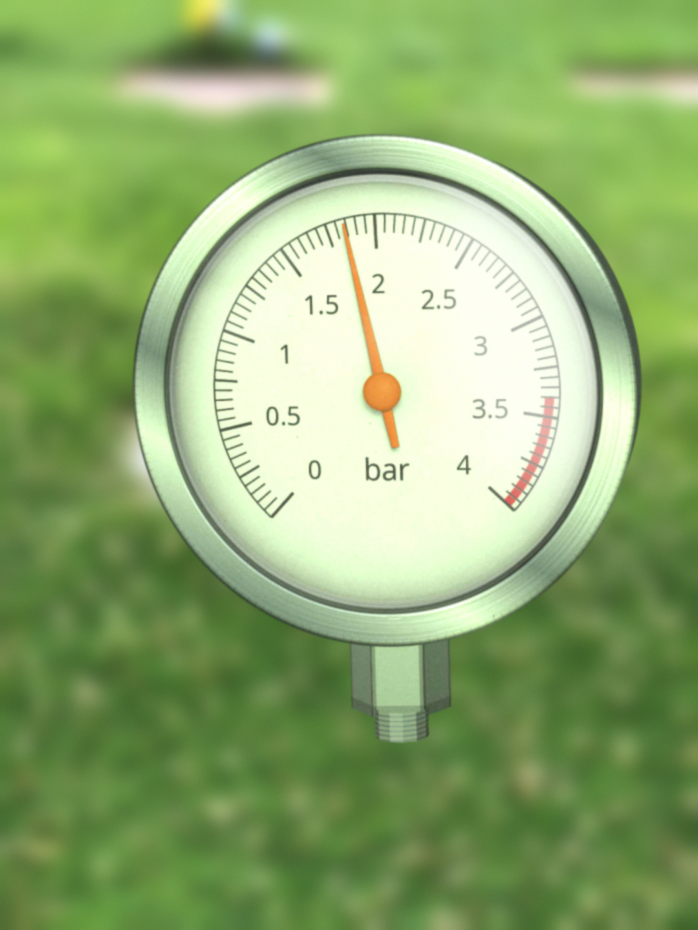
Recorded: 1.85 bar
